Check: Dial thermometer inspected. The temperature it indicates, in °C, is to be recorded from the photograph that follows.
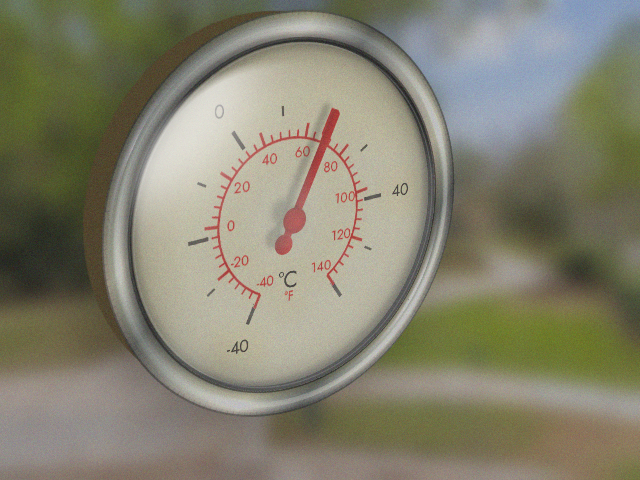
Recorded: 20 °C
